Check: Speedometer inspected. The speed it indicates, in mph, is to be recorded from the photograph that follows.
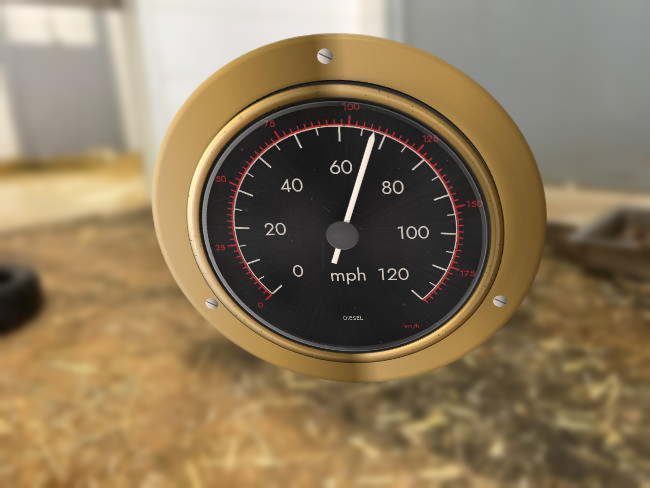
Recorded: 67.5 mph
